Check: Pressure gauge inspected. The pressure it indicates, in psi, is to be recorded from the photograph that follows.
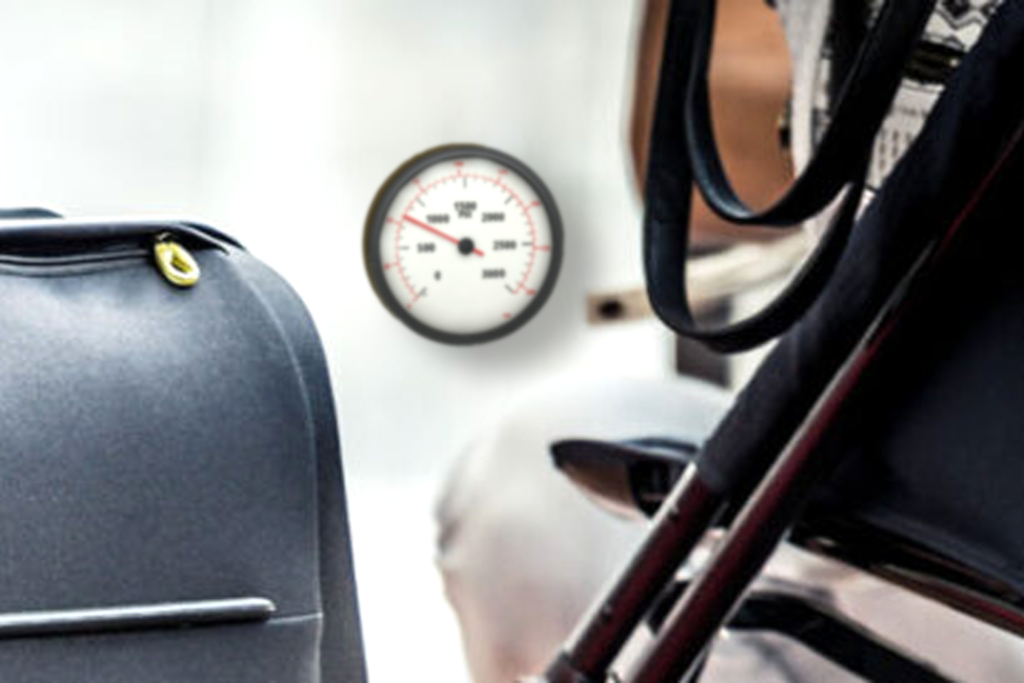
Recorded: 800 psi
